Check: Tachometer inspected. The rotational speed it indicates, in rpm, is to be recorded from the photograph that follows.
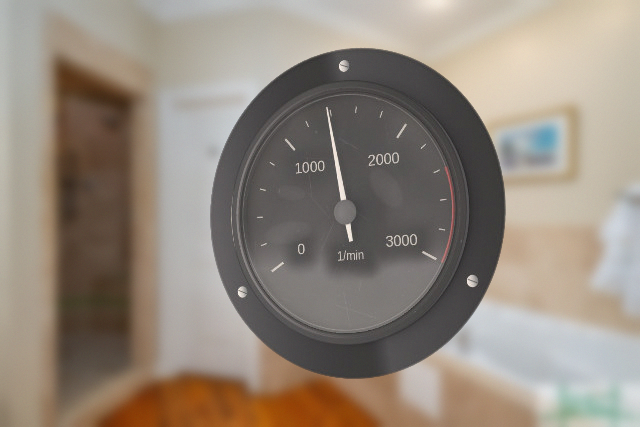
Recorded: 1400 rpm
